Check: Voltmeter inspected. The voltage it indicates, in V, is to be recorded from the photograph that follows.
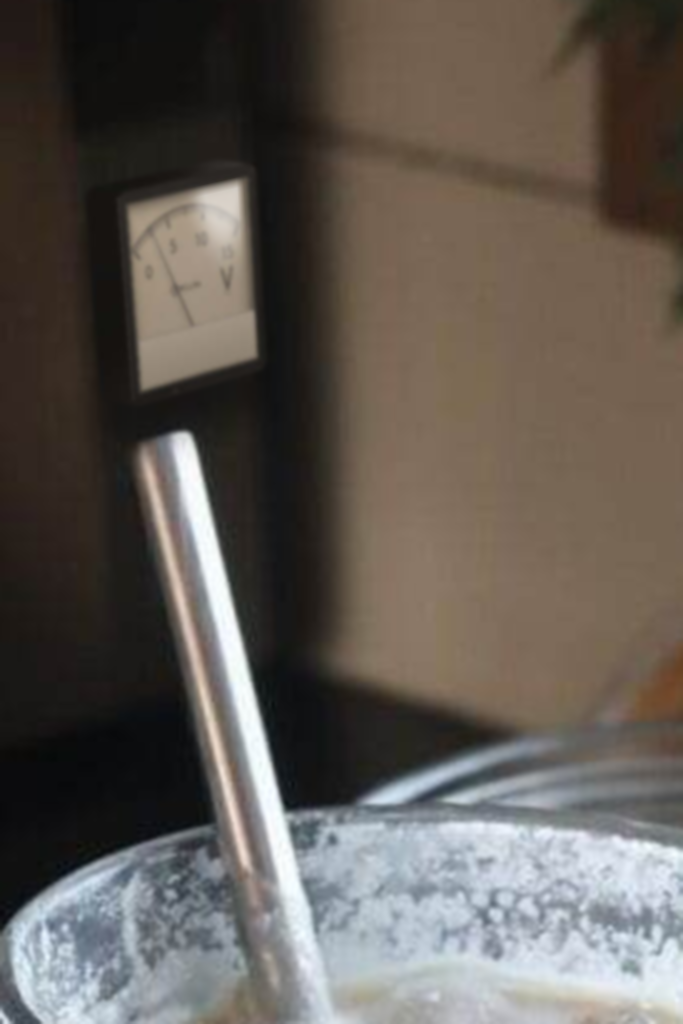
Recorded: 2.5 V
